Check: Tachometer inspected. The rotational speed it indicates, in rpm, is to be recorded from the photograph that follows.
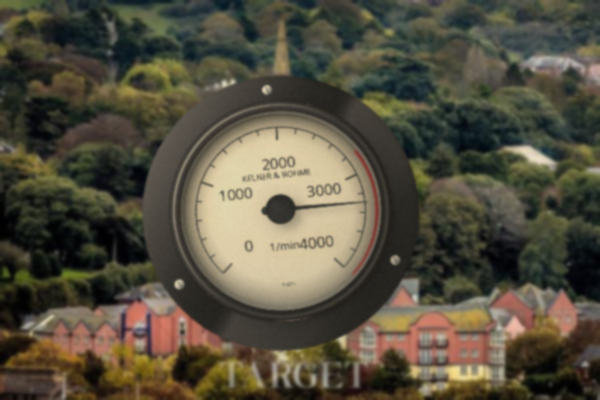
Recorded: 3300 rpm
